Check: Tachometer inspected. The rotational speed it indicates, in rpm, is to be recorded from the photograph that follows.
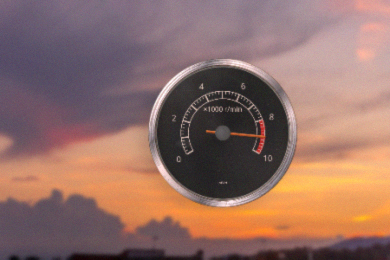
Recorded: 9000 rpm
